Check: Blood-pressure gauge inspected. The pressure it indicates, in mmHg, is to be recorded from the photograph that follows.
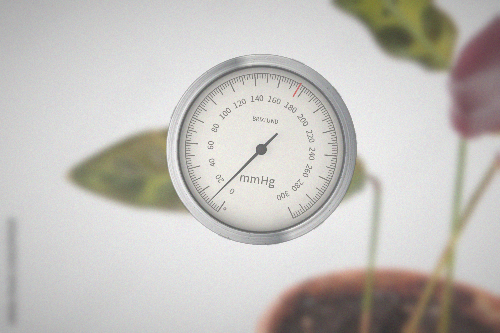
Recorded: 10 mmHg
